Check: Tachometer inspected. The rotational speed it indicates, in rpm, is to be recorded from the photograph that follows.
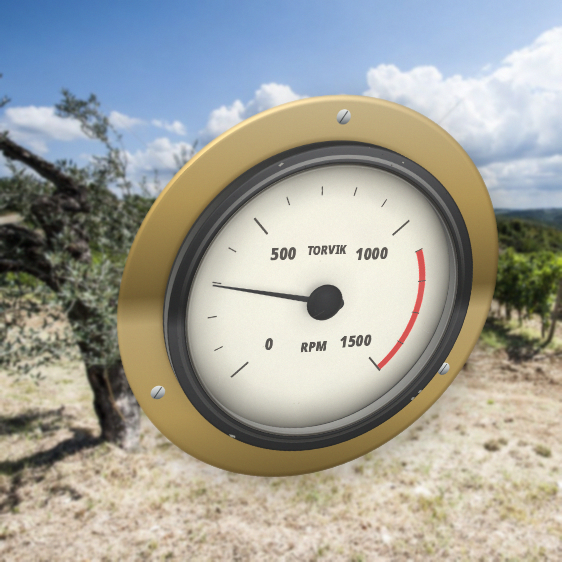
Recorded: 300 rpm
